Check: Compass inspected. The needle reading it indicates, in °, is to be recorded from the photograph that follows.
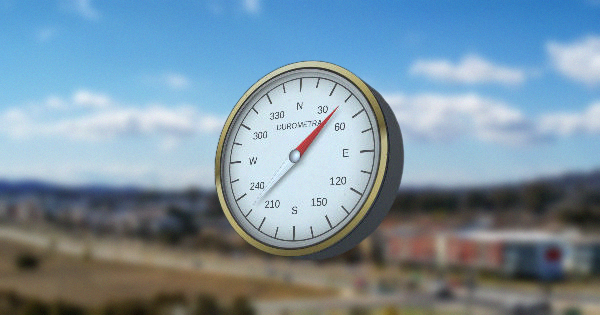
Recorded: 45 °
